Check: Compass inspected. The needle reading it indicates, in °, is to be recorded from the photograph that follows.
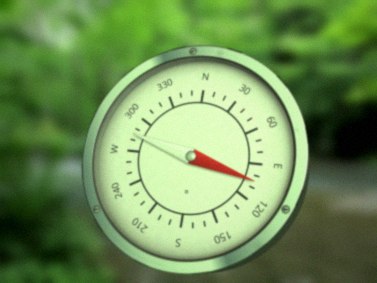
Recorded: 105 °
